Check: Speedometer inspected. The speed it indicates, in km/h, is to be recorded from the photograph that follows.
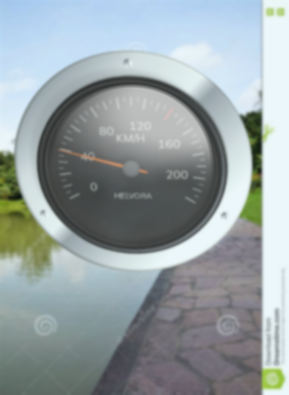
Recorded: 40 km/h
